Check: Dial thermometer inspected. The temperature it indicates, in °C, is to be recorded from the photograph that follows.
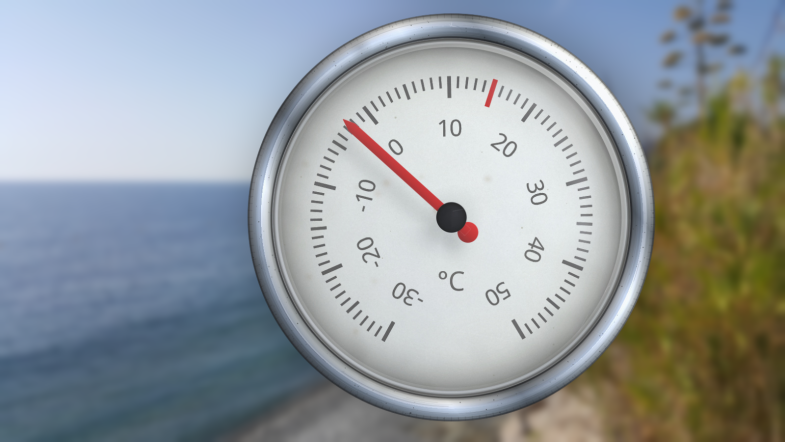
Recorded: -2.5 °C
